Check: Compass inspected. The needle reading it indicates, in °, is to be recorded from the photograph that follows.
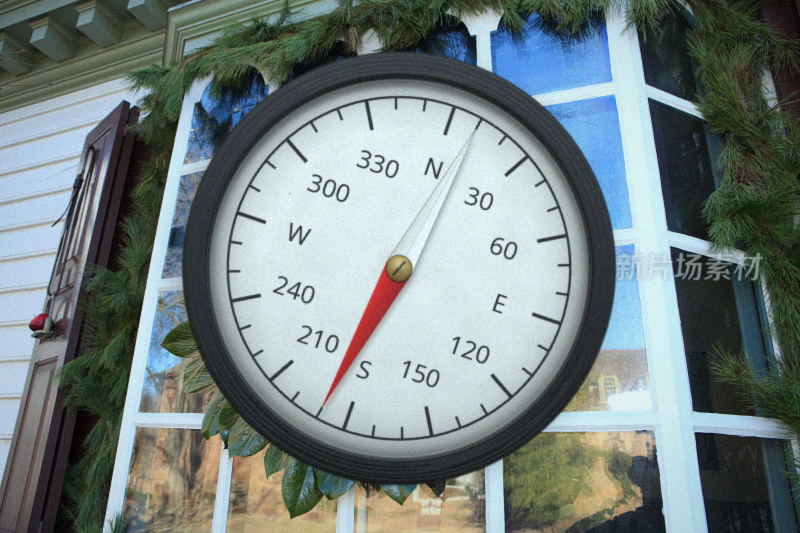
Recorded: 190 °
